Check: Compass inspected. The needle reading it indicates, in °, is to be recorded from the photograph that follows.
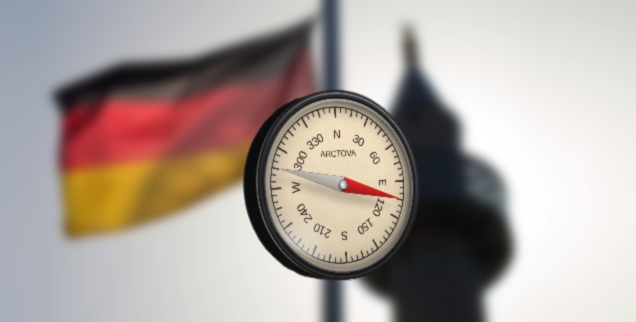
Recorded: 105 °
